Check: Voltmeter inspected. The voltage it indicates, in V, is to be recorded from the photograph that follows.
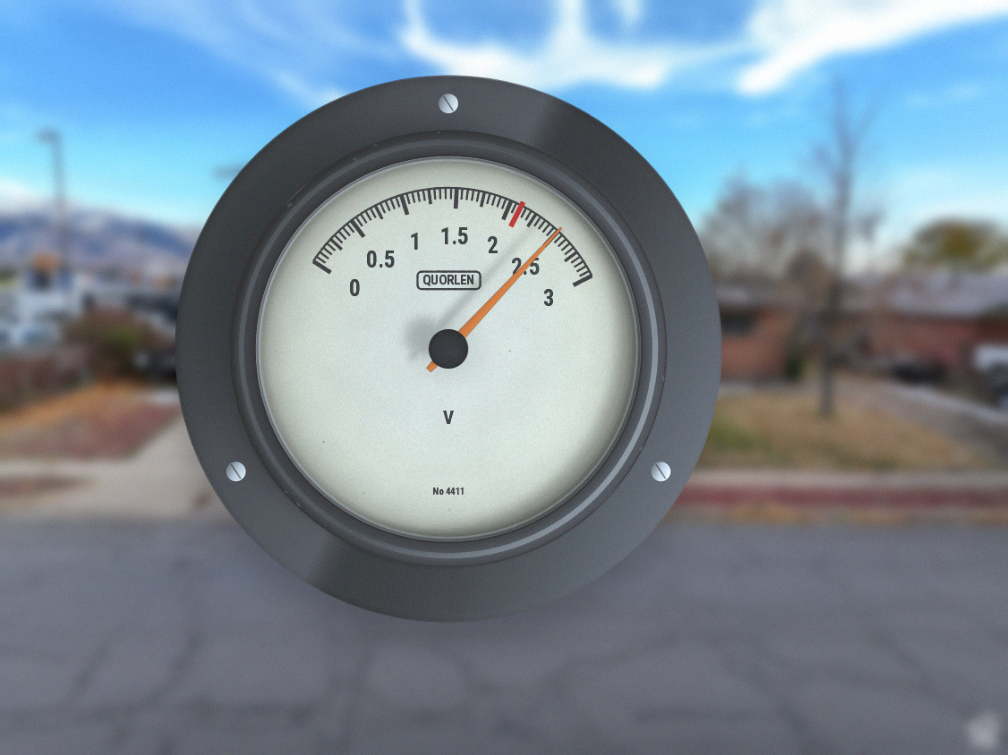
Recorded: 2.5 V
